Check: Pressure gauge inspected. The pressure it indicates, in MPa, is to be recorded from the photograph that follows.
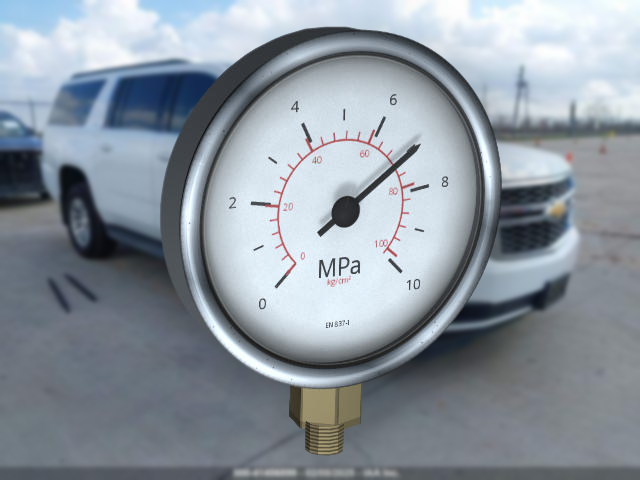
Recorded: 7 MPa
